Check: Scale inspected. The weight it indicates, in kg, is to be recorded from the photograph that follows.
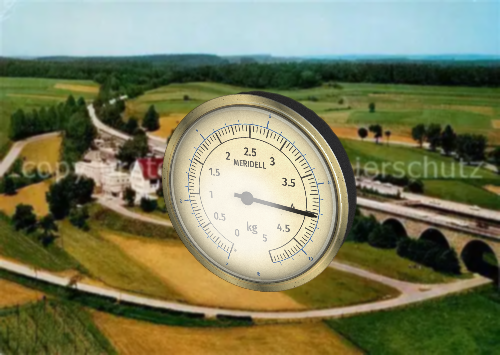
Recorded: 4 kg
